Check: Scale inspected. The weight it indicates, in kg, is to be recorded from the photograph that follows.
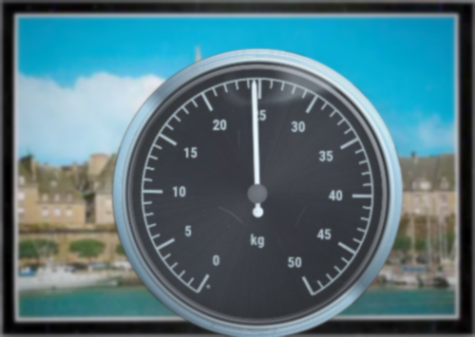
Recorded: 24.5 kg
